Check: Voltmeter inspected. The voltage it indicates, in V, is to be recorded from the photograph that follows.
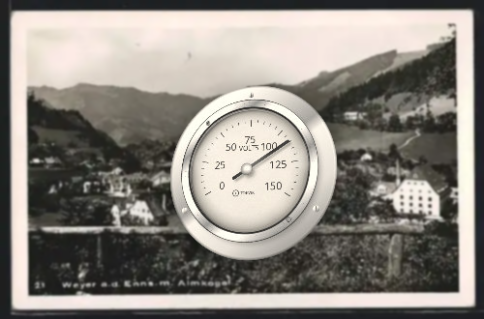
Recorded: 110 V
